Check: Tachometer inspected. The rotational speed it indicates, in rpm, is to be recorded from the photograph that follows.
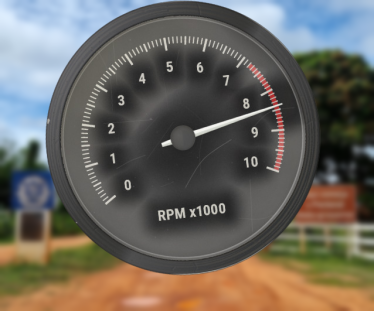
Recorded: 8400 rpm
